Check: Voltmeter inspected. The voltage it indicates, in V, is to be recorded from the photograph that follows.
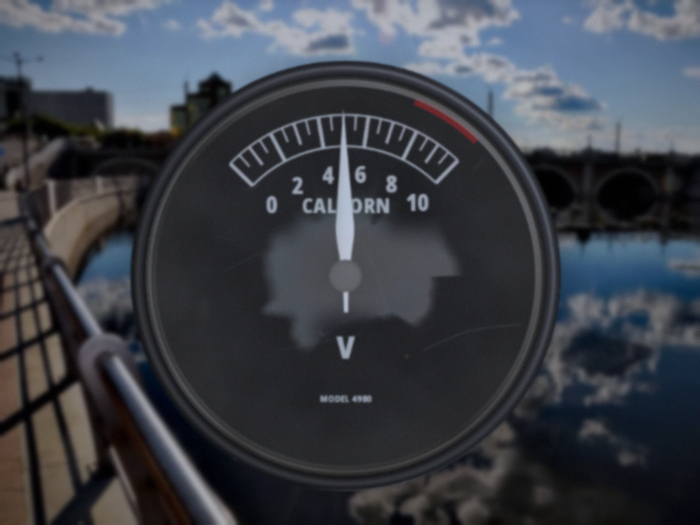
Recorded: 5 V
